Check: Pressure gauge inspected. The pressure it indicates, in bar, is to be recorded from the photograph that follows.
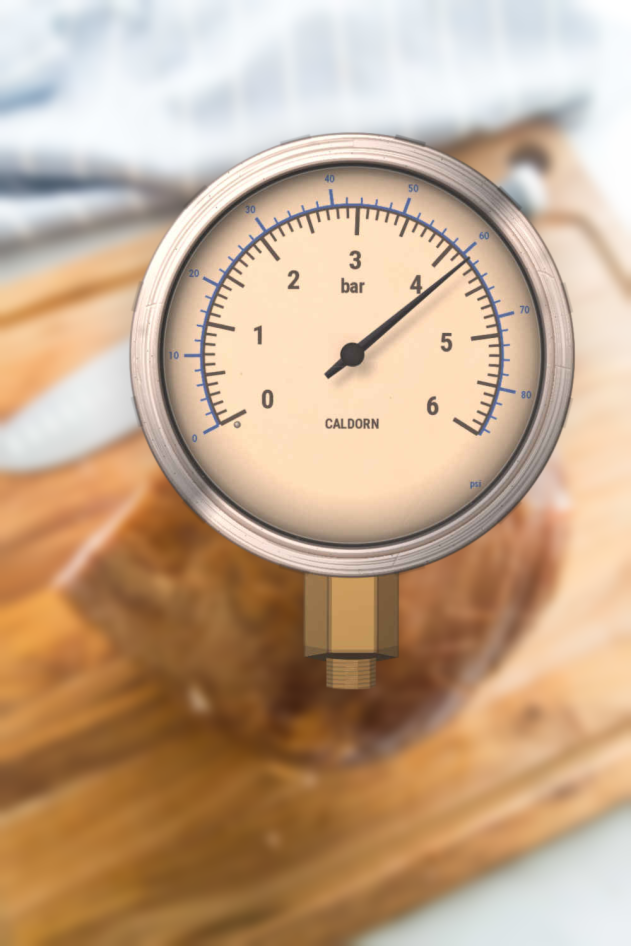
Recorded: 4.2 bar
